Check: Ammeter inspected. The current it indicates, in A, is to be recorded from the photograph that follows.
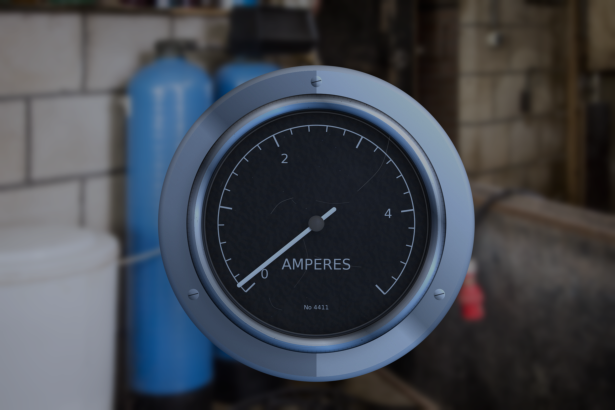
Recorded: 0.1 A
